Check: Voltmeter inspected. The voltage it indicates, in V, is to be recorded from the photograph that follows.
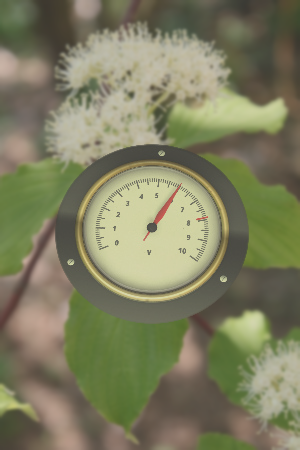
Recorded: 6 V
